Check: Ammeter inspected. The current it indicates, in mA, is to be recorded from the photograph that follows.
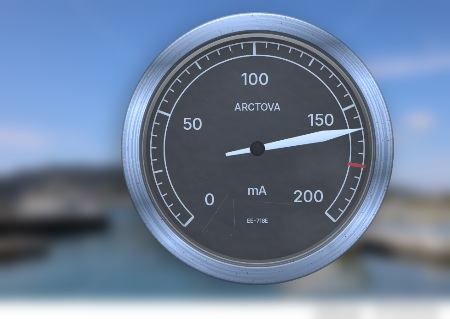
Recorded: 160 mA
